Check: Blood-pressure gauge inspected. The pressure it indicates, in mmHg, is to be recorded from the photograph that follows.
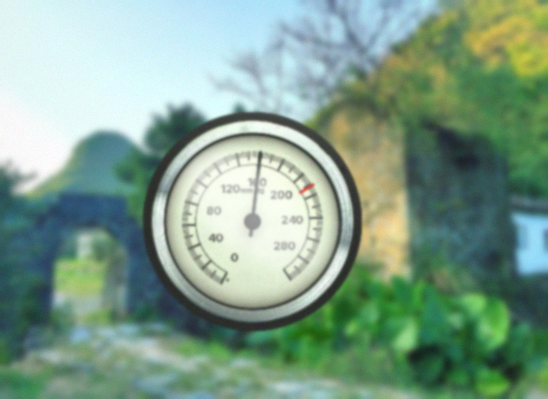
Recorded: 160 mmHg
